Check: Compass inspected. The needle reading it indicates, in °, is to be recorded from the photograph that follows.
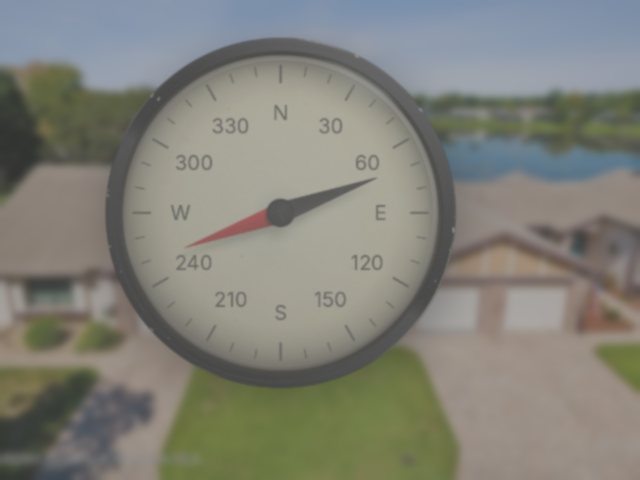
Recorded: 250 °
